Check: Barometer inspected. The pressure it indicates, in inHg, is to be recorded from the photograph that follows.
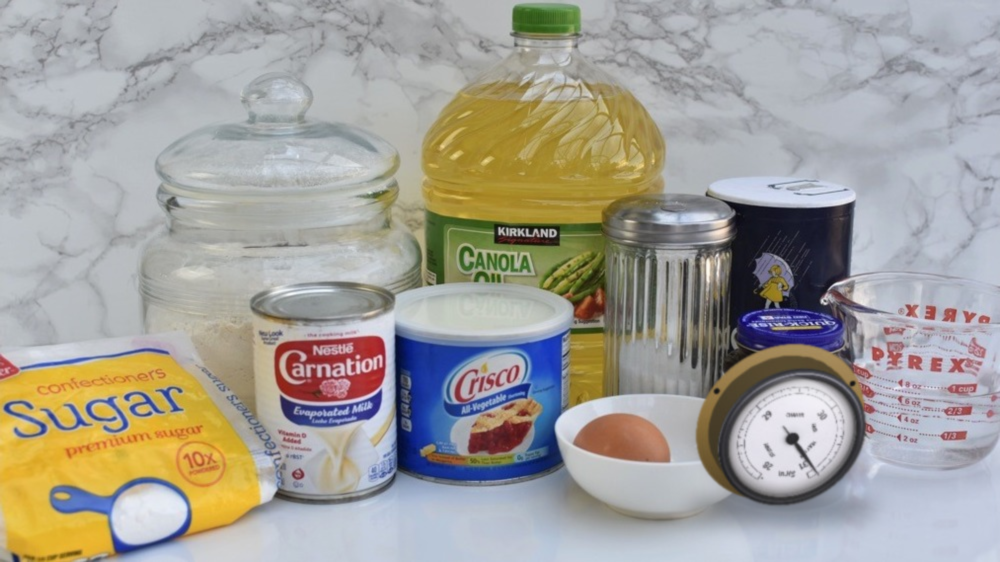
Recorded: 30.9 inHg
